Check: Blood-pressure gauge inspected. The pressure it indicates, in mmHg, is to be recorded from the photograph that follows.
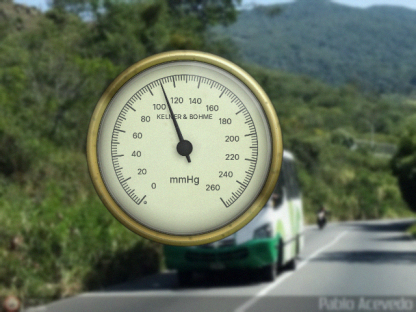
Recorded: 110 mmHg
